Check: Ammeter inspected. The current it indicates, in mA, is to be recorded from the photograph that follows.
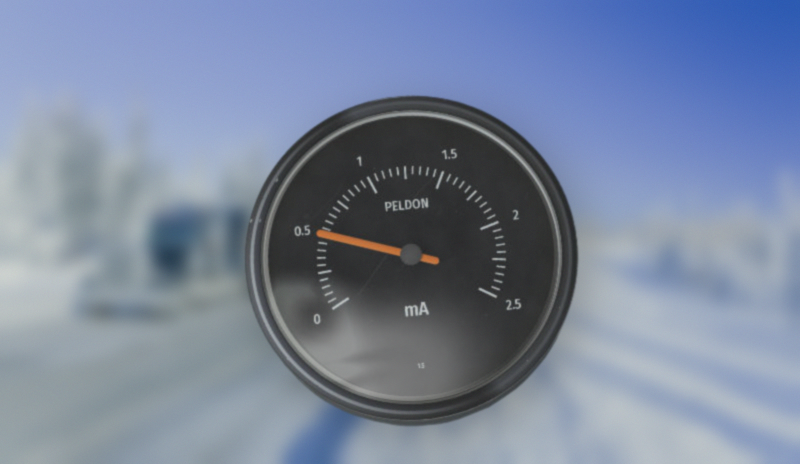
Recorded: 0.5 mA
